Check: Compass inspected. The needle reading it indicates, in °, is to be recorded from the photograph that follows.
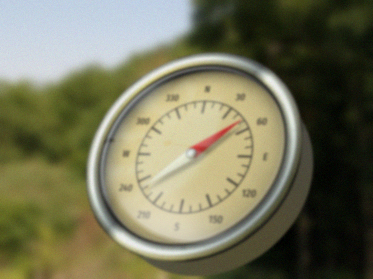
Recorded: 50 °
